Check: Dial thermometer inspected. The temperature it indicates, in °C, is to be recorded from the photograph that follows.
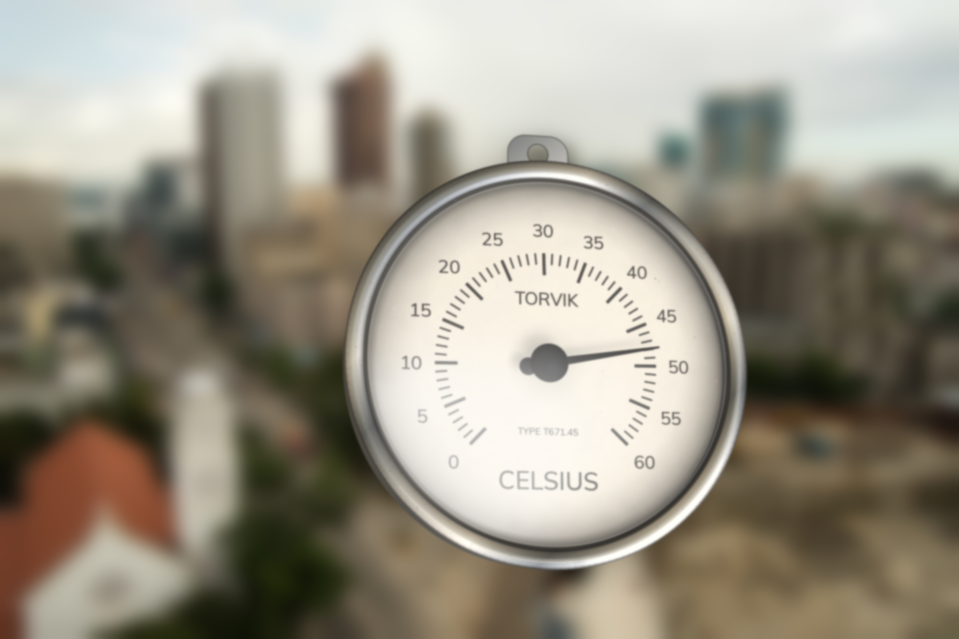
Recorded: 48 °C
